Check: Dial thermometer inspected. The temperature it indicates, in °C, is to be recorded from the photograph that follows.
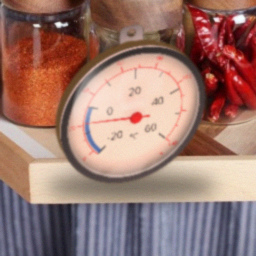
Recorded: -5 °C
